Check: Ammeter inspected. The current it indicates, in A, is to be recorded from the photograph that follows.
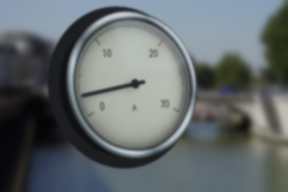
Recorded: 2.5 A
